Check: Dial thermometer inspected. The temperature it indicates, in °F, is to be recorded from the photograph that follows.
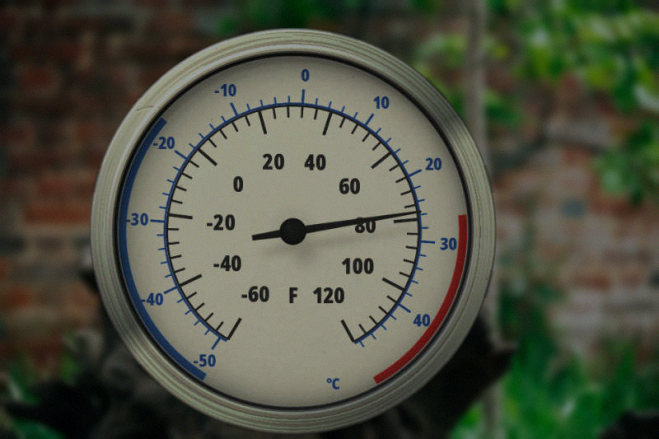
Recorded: 78 °F
